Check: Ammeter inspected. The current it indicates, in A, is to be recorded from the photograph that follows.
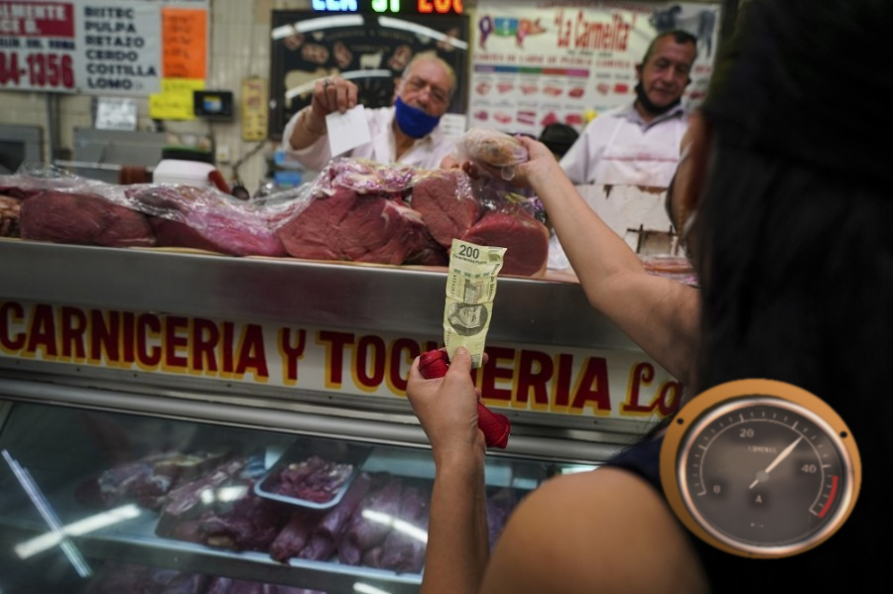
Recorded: 32 A
